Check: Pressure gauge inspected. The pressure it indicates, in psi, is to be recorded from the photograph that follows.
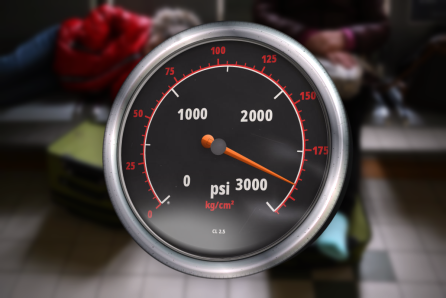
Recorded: 2750 psi
